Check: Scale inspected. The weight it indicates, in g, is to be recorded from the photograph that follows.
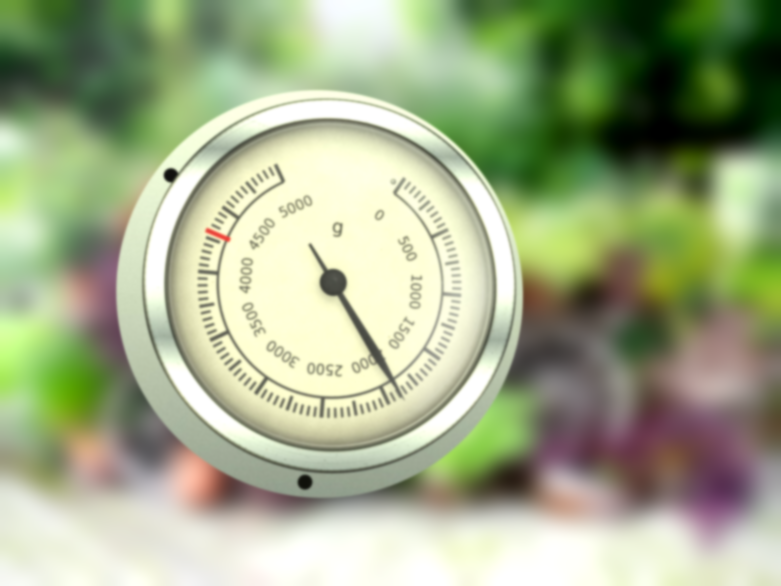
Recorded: 1900 g
